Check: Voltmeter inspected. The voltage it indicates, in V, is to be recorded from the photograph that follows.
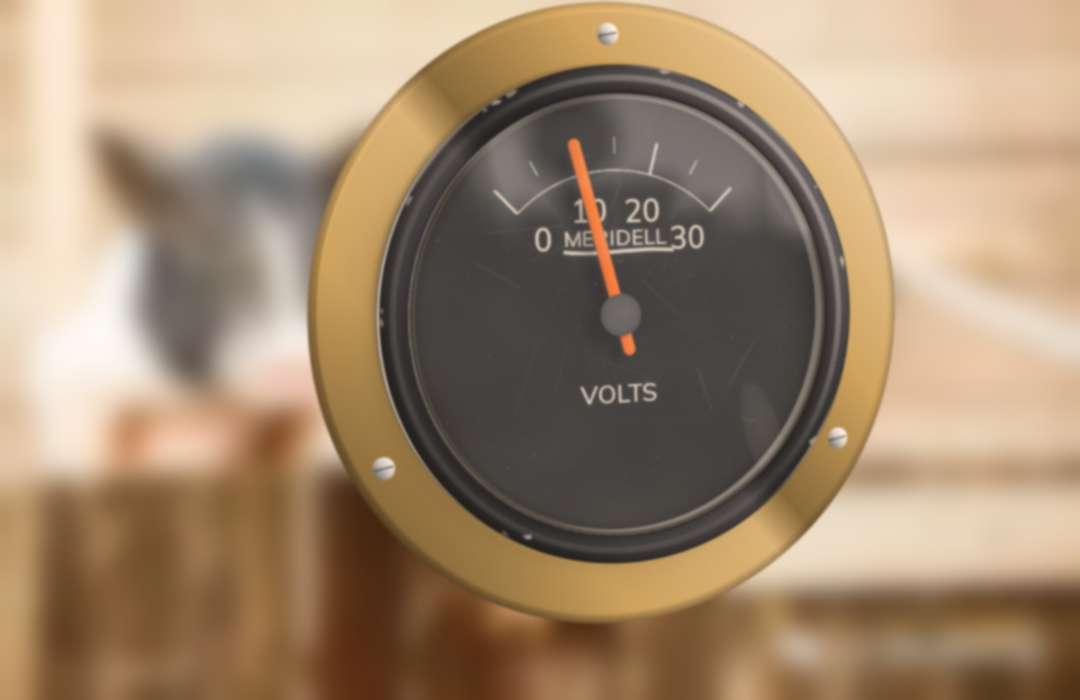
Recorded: 10 V
